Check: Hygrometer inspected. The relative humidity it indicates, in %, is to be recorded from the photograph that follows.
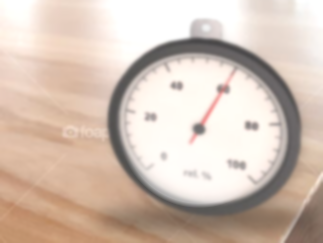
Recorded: 60 %
